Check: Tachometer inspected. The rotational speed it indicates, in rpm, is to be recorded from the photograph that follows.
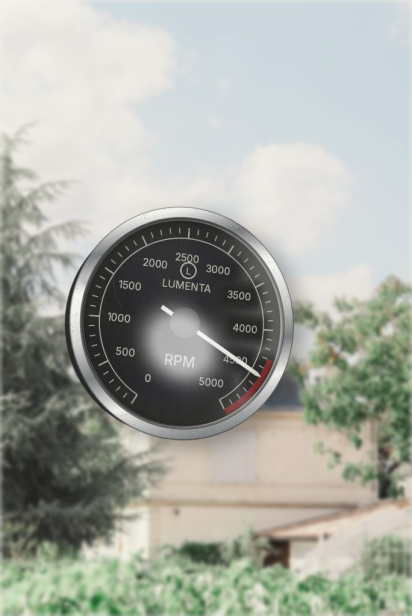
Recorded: 4500 rpm
